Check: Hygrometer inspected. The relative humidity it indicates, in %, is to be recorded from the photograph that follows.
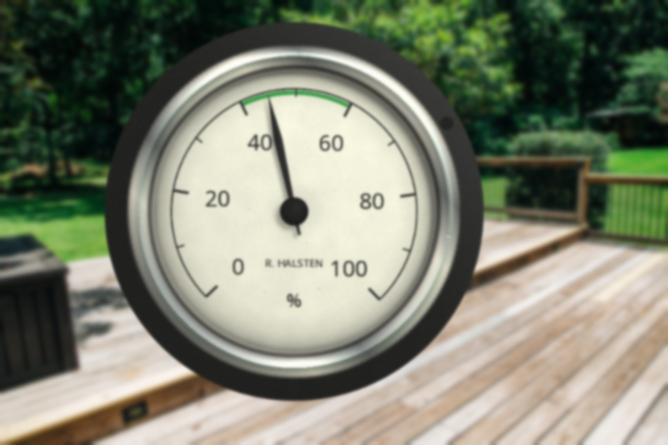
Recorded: 45 %
